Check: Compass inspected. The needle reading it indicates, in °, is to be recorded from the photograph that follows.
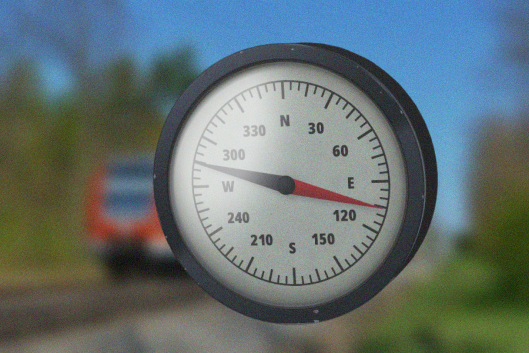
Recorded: 105 °
